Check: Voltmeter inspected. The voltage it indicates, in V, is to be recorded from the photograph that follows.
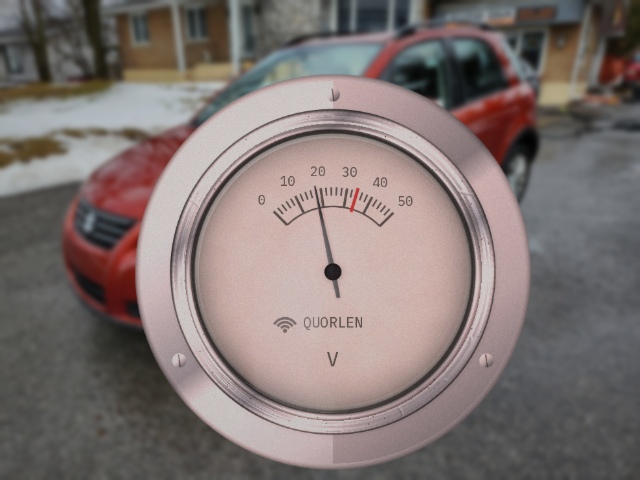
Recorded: 18 V
